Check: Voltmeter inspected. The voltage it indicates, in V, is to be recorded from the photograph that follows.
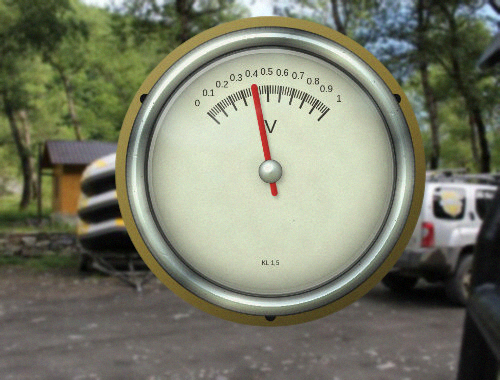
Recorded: 0.4 V
